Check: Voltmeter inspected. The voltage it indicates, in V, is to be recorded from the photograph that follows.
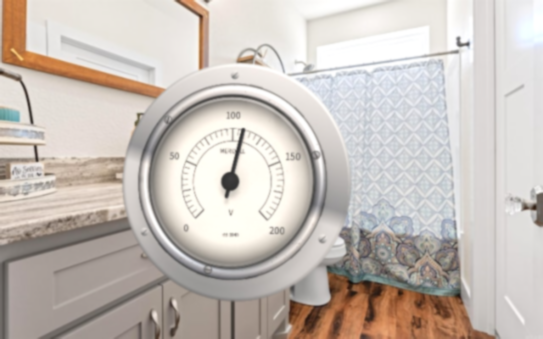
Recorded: 110 V
